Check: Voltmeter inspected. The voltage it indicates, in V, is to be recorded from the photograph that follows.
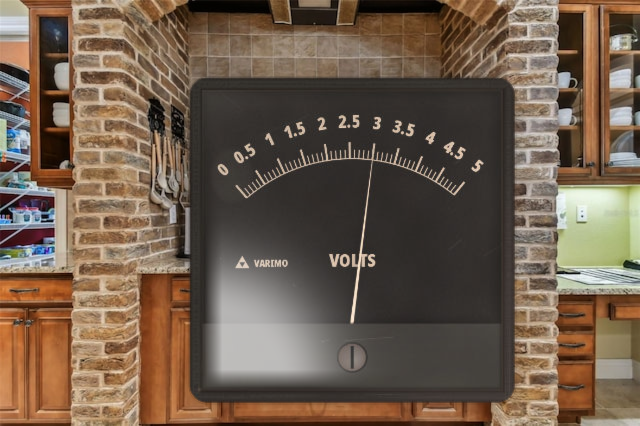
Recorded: 3 V
